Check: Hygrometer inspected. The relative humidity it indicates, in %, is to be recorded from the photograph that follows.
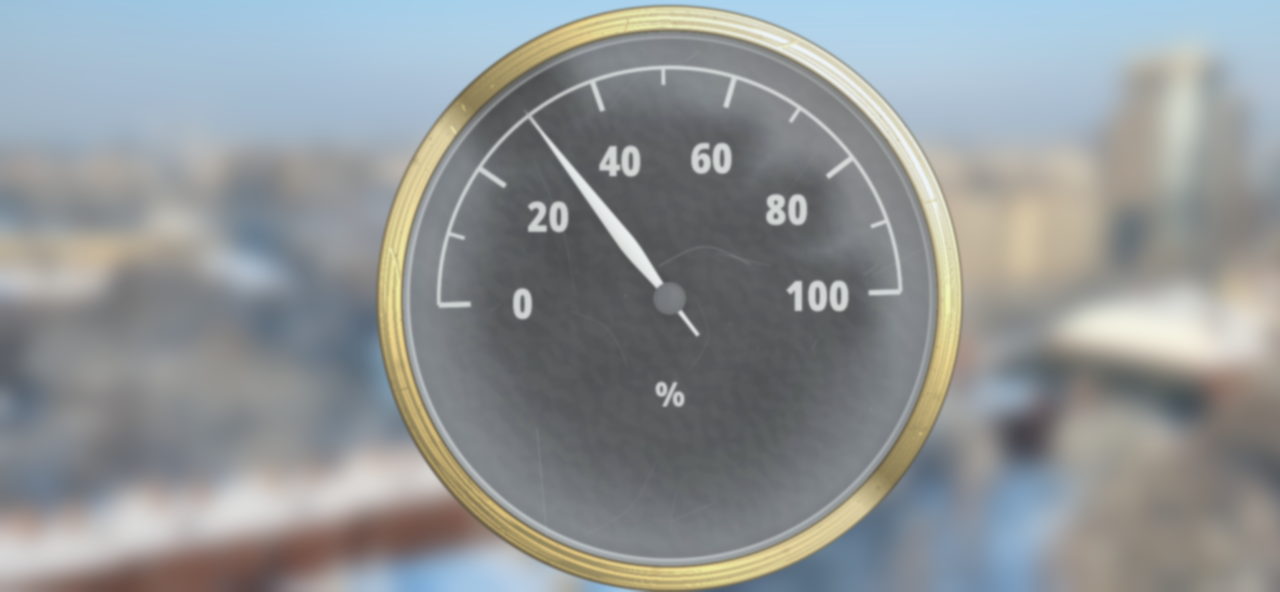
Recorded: 30 %
